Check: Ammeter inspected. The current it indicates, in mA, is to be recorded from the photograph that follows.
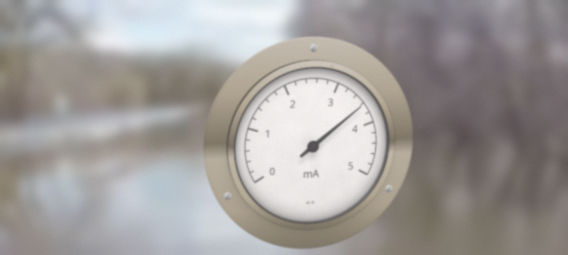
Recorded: 3.6 mA
